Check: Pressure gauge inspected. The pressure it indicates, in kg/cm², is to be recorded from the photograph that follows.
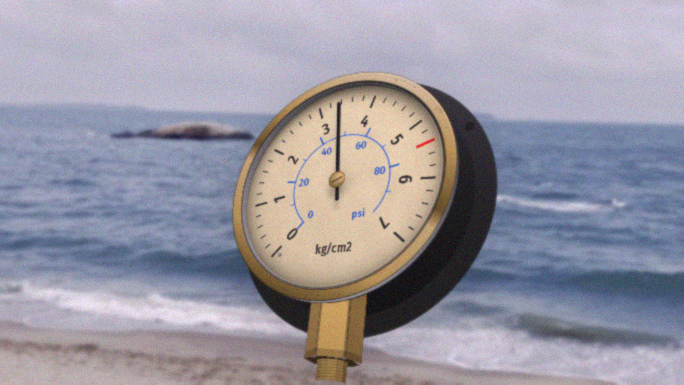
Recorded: 3.4 kg/cm²
